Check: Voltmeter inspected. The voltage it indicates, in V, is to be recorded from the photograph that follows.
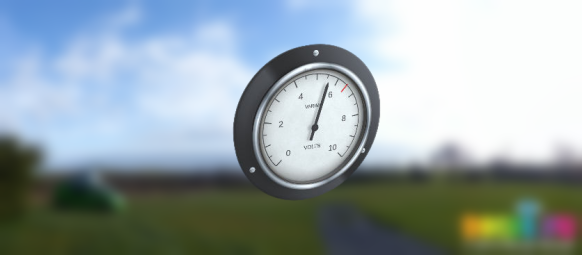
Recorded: 5.5 V
